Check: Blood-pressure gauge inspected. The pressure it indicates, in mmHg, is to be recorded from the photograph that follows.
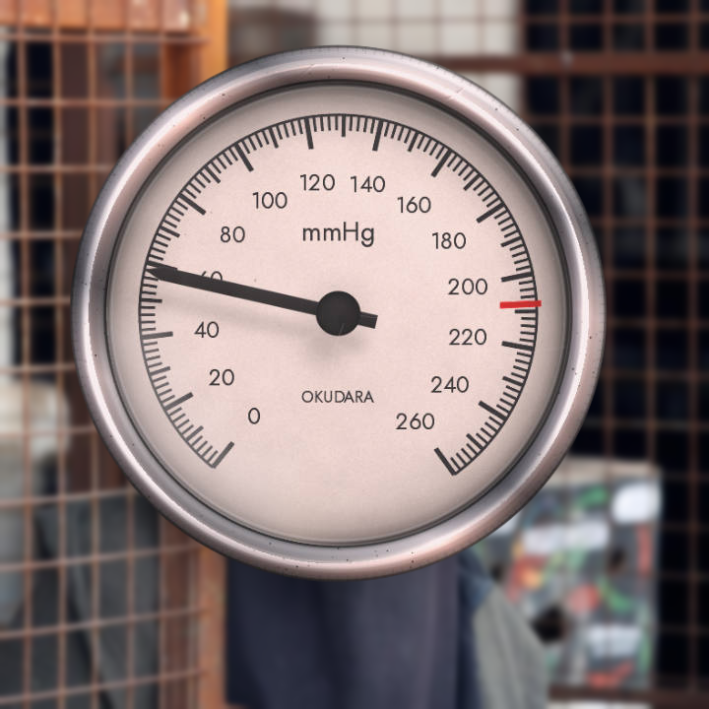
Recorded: 58 mmHg
